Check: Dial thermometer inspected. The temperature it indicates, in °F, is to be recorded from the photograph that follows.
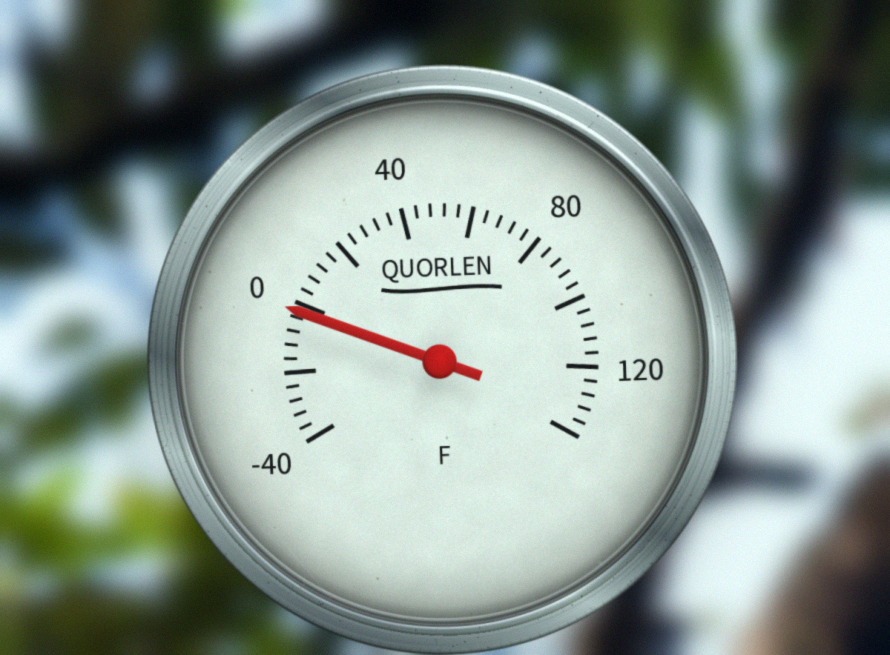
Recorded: -2 °F
